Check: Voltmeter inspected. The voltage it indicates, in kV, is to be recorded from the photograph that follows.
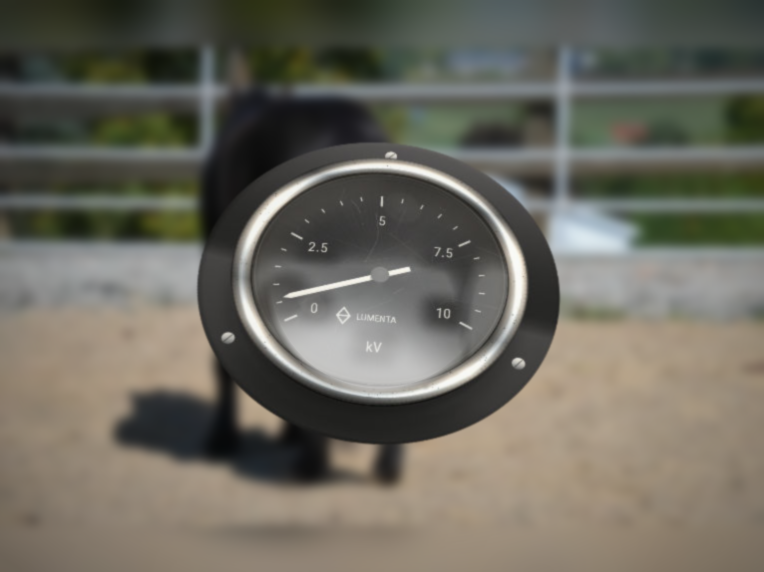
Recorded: 0.5 kV
